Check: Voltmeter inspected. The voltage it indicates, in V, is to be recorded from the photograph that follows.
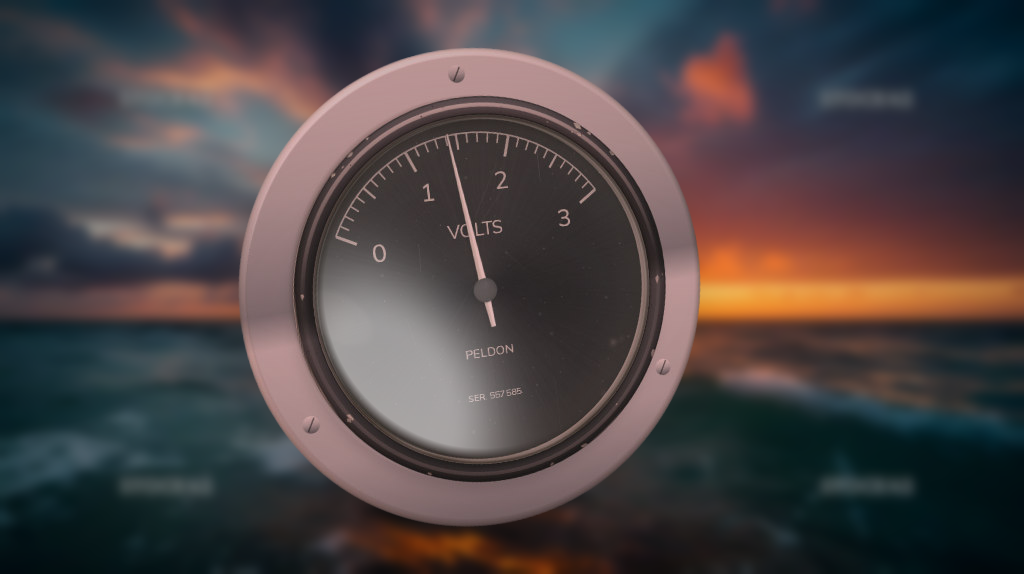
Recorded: 1.4 V
